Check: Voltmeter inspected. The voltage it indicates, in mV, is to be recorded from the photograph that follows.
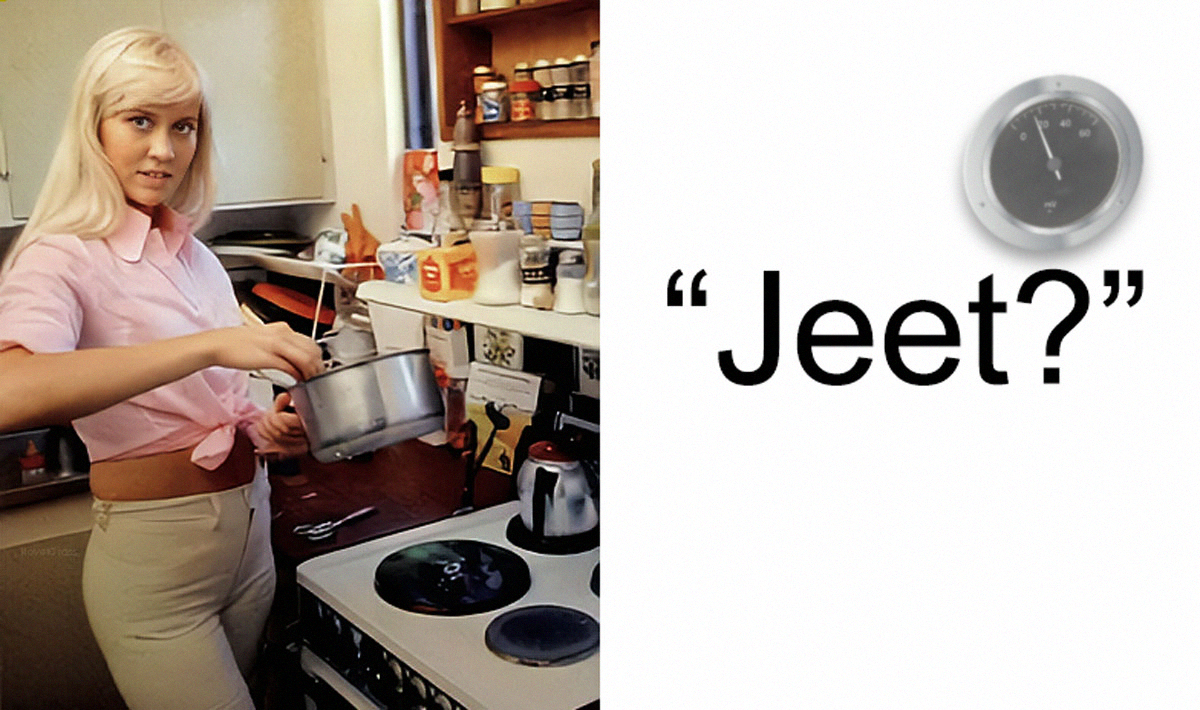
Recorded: 15 mV
